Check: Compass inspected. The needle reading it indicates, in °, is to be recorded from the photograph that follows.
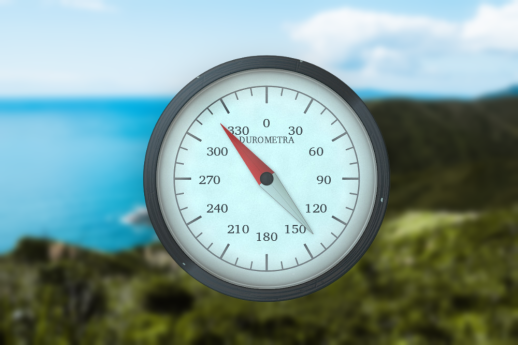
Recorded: 320 °
